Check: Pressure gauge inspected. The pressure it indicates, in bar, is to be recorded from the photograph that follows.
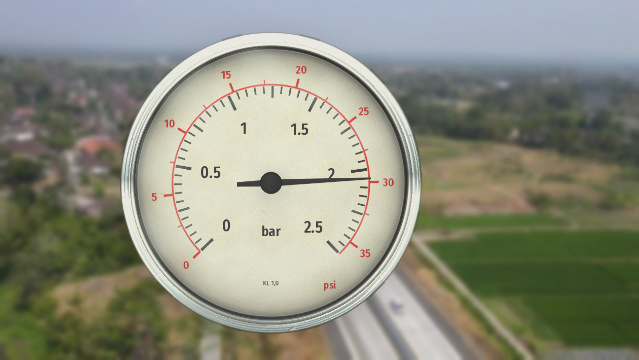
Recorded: 2.05 bar
